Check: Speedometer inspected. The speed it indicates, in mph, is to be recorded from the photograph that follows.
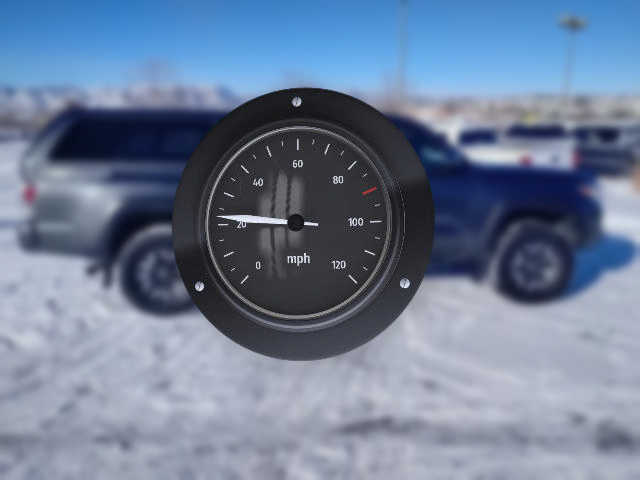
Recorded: 22.5 mph
